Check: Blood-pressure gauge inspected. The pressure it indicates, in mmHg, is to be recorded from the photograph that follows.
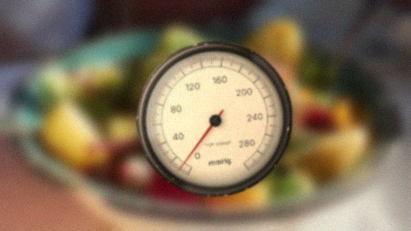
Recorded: 10 mmHg
